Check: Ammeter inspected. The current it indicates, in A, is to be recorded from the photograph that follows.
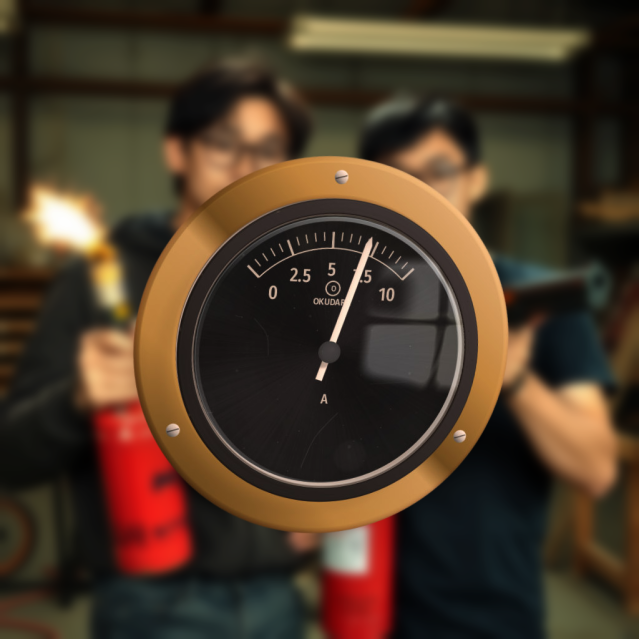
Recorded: 7 A
